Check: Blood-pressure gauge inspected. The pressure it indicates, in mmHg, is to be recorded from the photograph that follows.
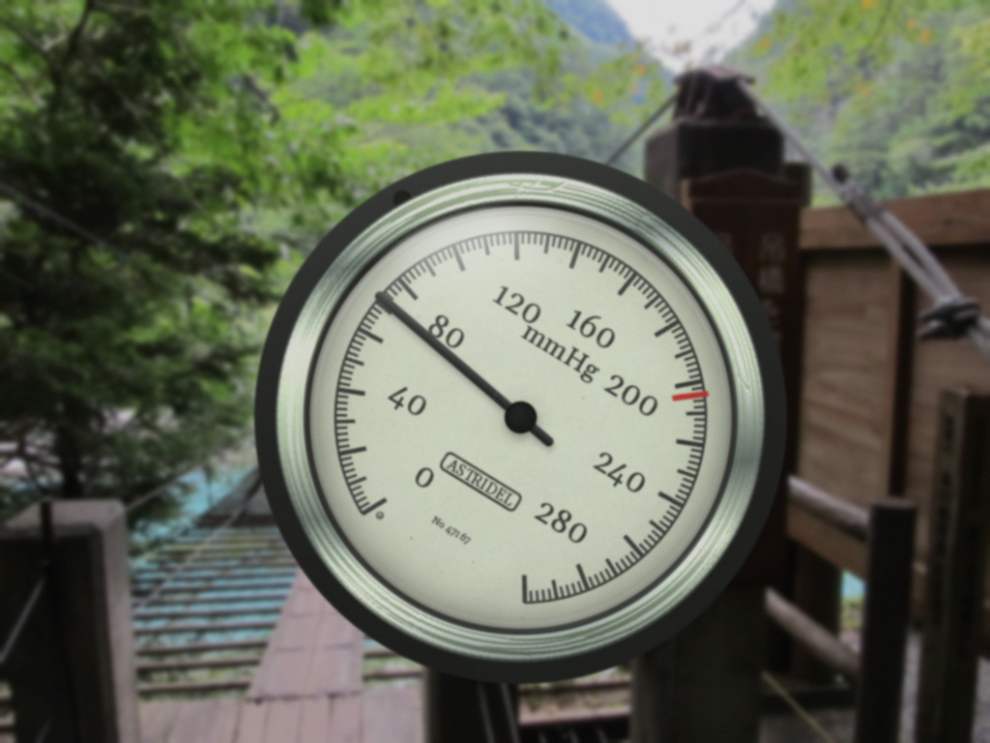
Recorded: 72 mmHg
